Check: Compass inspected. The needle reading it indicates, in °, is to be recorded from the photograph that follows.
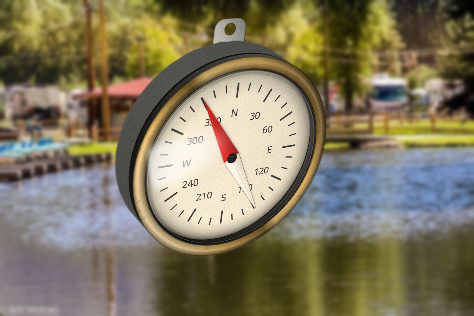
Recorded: 330 °
